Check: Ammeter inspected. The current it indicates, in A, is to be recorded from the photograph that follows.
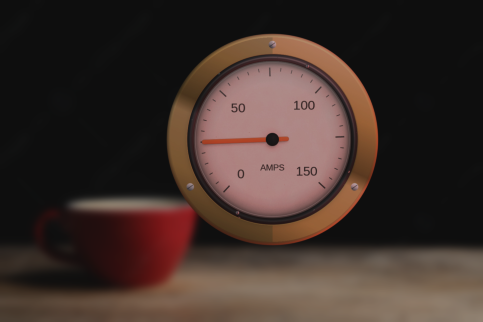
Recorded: 25 A
